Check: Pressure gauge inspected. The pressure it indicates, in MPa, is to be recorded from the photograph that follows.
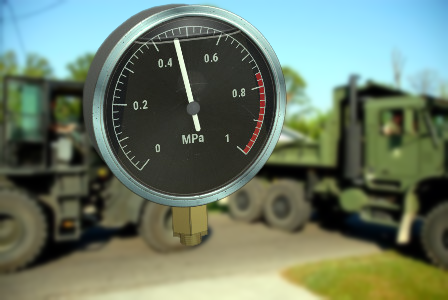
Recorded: 0.46 MPa
